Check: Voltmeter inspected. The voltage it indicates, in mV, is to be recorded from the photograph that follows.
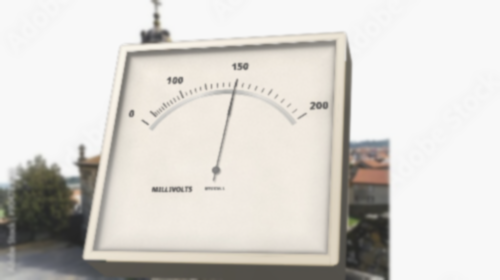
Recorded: 150 mV
